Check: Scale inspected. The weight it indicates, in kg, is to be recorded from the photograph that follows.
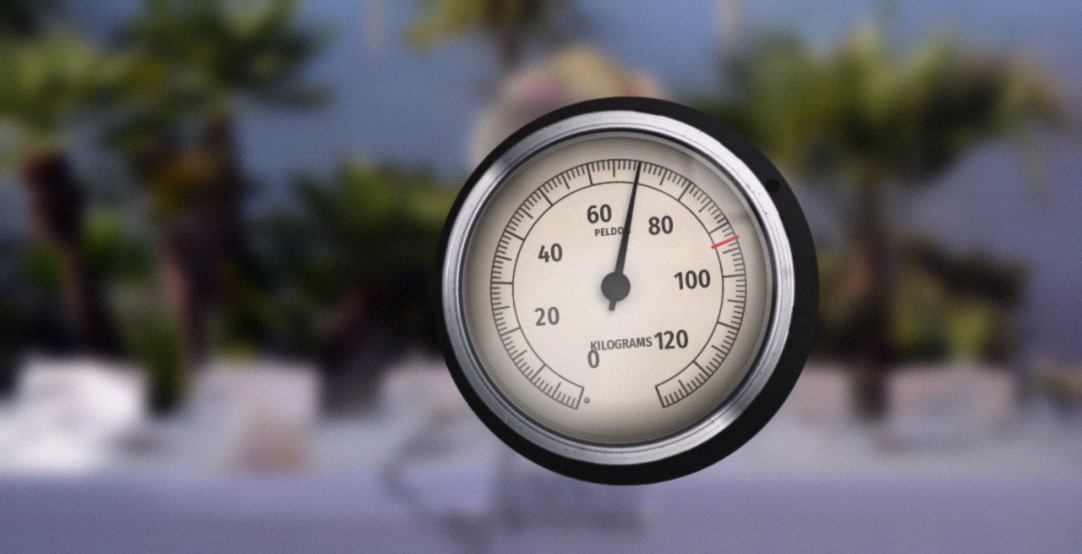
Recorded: 70 kg
